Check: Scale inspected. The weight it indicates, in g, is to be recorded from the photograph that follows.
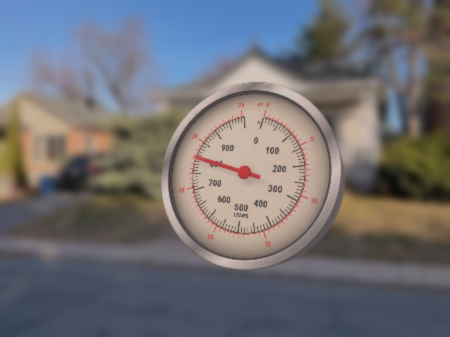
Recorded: 800 g
